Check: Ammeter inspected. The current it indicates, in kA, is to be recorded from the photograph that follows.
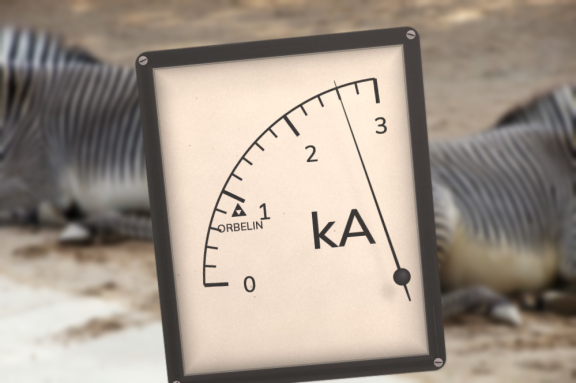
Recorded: 2.6 kA
